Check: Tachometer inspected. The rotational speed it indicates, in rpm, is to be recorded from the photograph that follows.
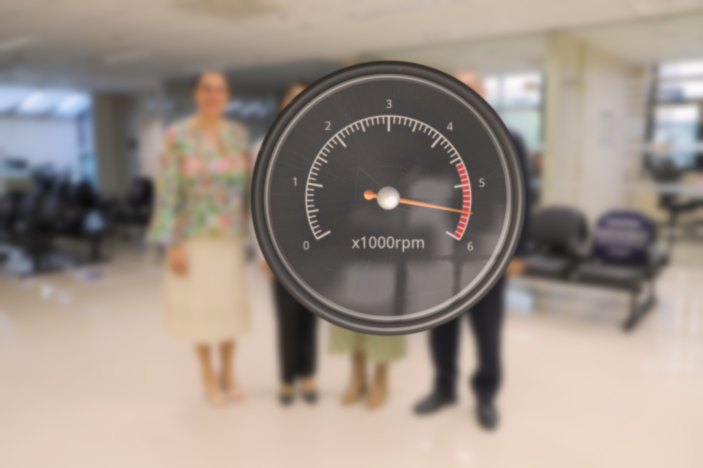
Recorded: 5500 rpm
